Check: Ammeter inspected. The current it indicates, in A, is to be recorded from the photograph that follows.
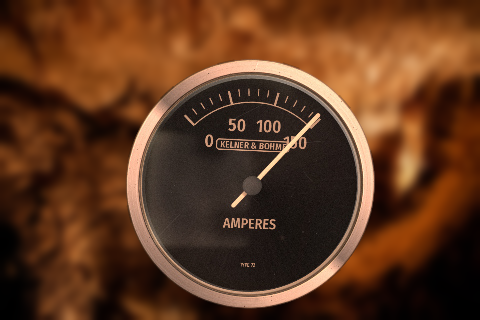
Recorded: 145 A
